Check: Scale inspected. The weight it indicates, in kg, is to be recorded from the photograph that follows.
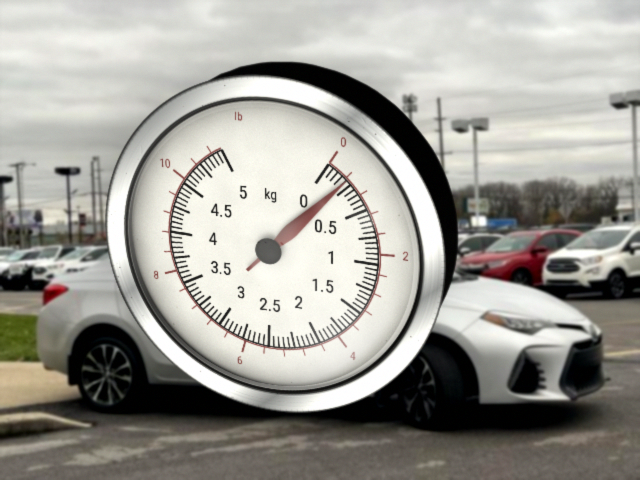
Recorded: 0.2 kg
